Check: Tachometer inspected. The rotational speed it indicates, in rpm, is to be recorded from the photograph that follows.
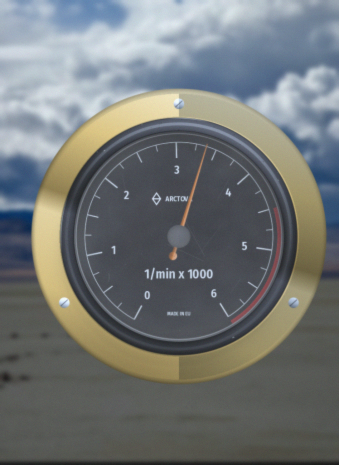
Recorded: 3375 rpm
